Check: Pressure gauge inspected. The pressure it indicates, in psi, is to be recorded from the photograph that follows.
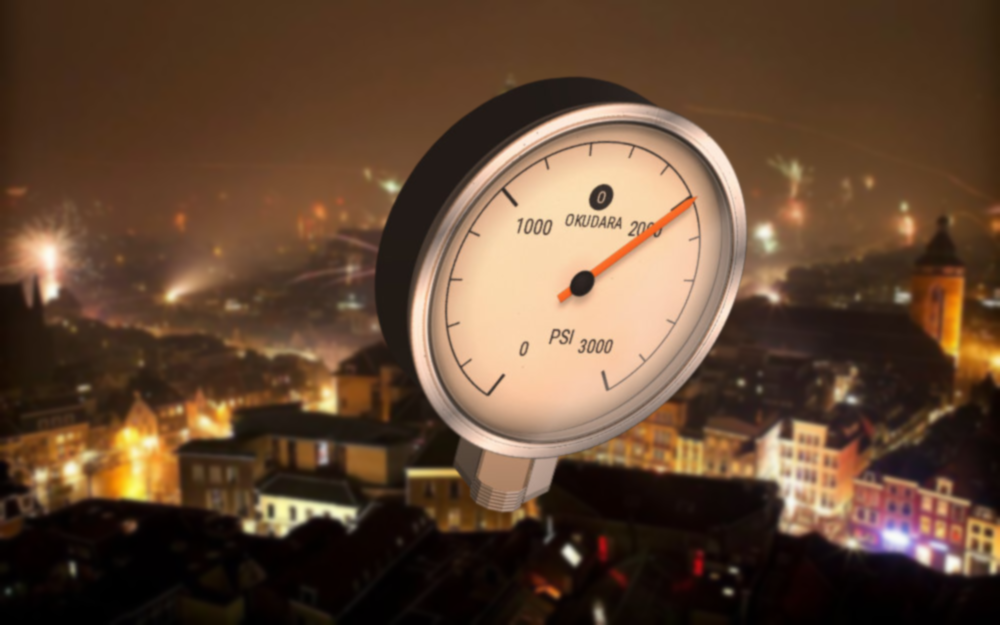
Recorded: 2000 psi
